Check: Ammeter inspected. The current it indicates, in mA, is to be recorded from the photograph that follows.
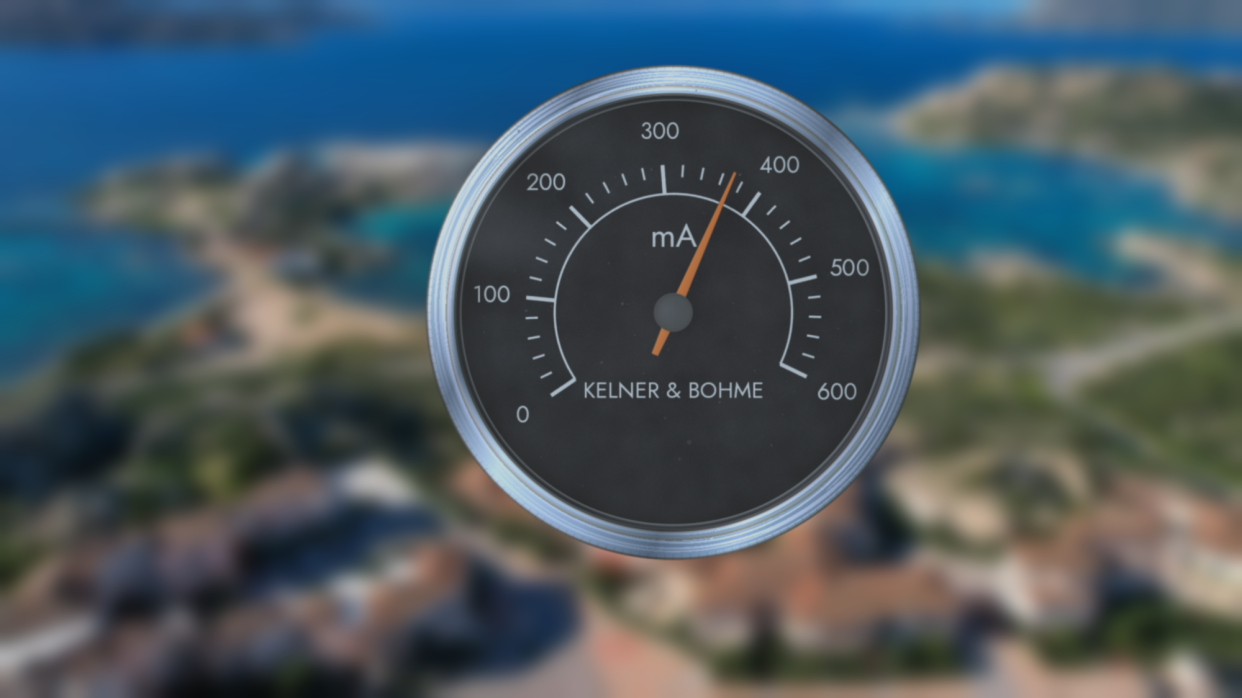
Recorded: 370 mA
